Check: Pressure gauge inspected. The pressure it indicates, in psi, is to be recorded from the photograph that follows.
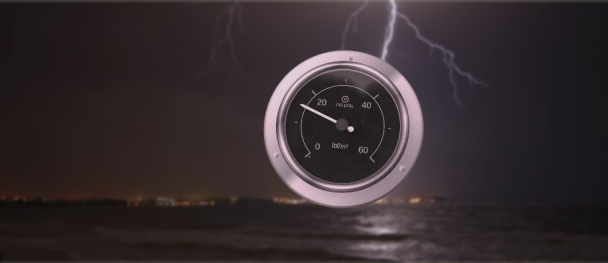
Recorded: 15 psi
